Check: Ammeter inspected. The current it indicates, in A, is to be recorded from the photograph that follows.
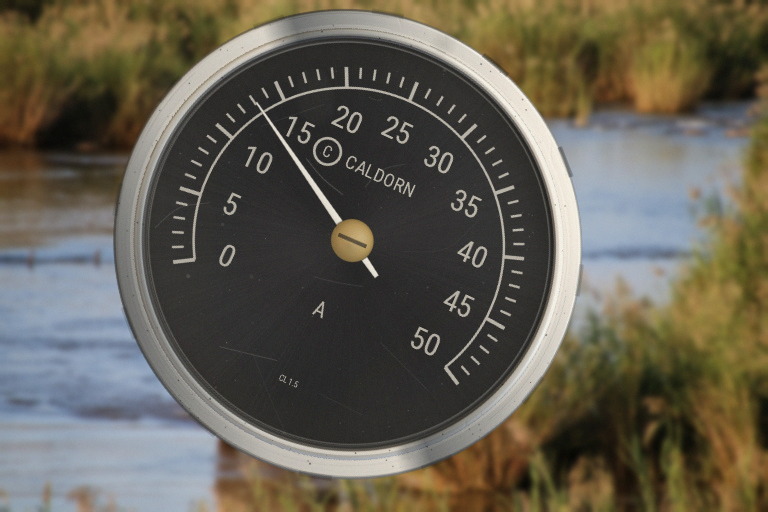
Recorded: 13 A
